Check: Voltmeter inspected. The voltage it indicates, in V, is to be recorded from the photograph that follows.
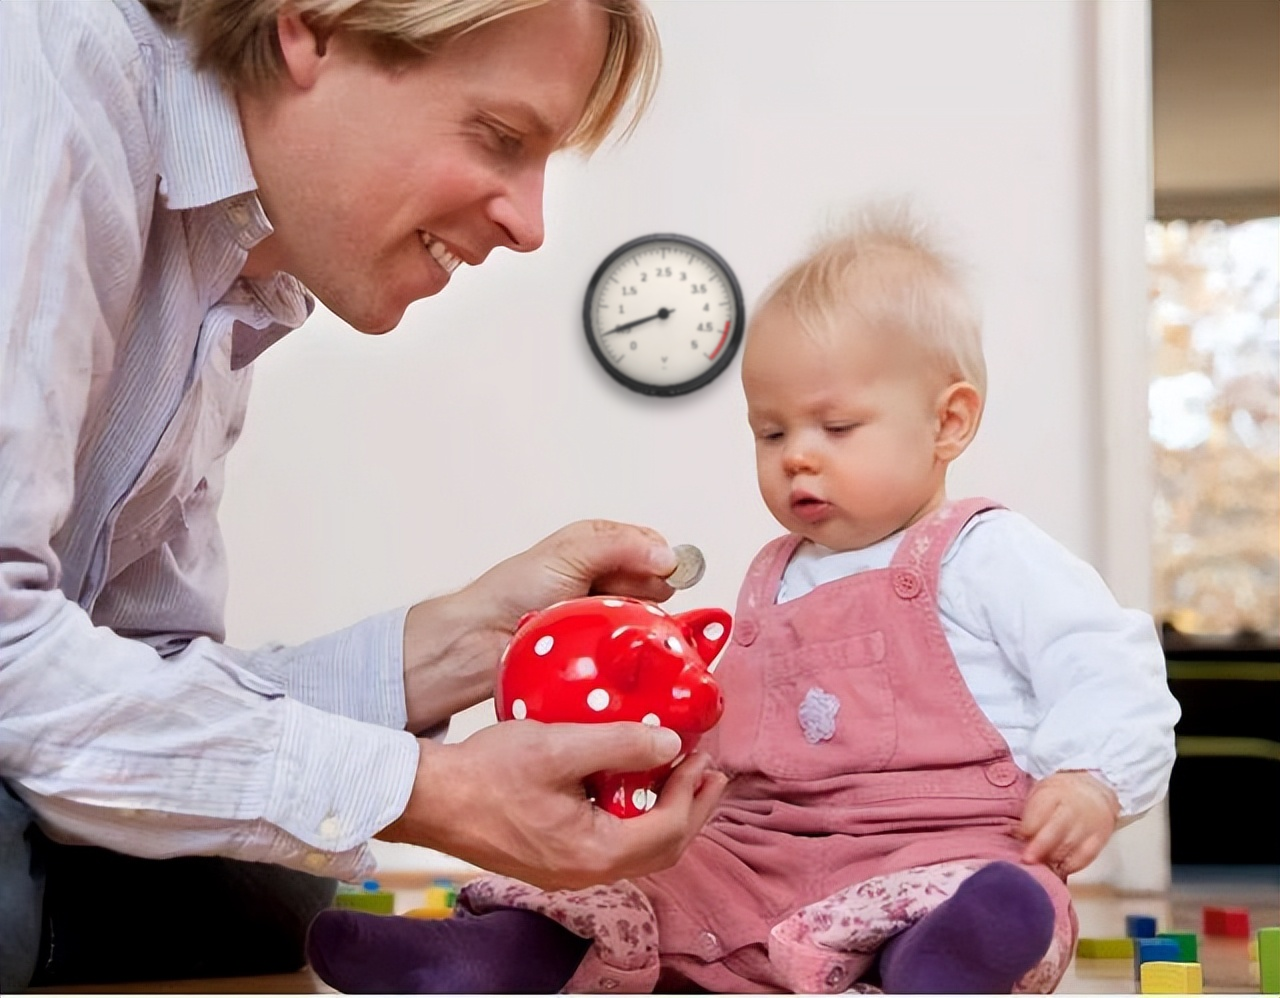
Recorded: 0.5 V
